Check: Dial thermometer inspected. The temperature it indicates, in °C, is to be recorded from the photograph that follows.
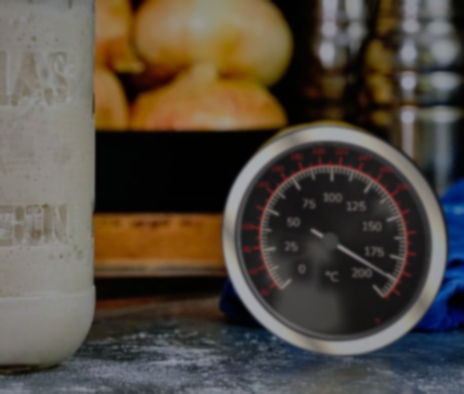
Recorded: 187.5 °C
